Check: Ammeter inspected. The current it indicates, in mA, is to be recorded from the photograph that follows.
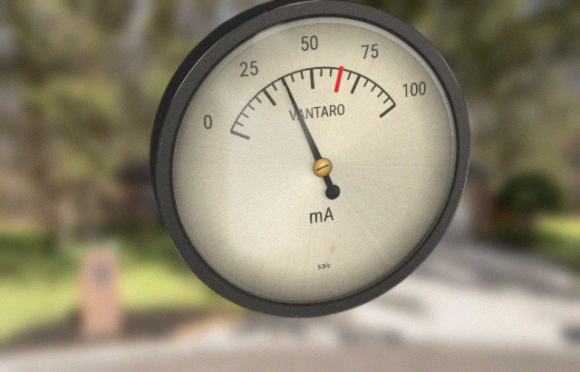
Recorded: 35 mA
